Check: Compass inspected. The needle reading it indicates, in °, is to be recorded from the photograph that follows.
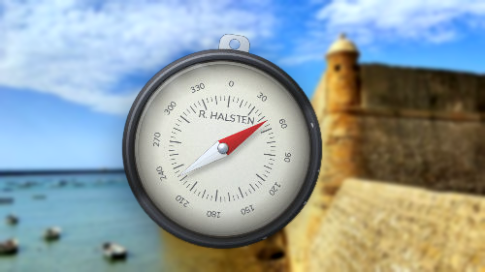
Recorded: 50 °
